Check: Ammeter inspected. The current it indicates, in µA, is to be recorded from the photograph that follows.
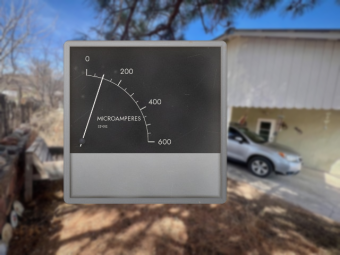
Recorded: 100 µA
